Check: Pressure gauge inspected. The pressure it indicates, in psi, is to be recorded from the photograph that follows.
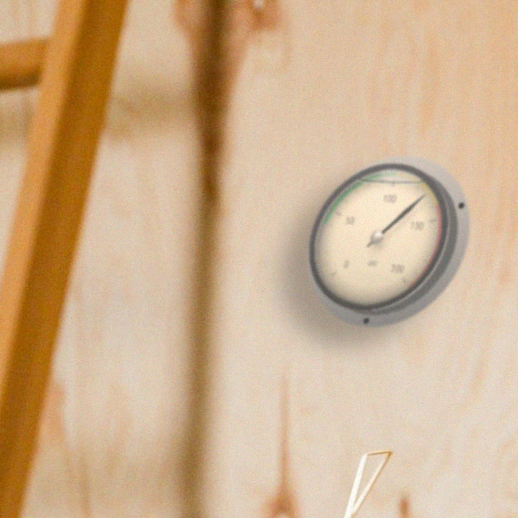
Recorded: 130 psi
